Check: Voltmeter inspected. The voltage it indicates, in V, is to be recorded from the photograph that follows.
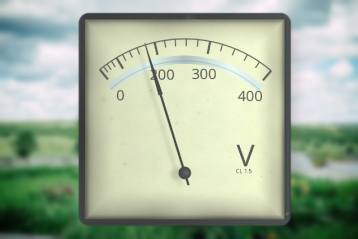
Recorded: 180 V
